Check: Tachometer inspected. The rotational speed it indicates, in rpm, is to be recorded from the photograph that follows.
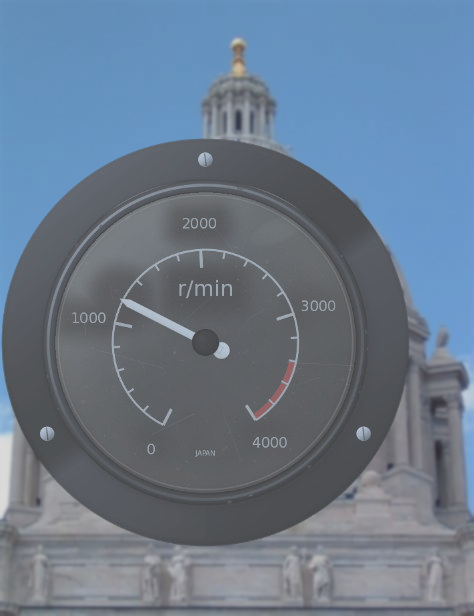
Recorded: 1200 rpm
